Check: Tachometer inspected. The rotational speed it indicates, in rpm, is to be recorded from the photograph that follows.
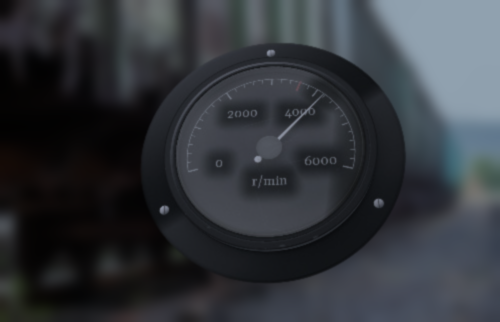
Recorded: 4200 rpm
